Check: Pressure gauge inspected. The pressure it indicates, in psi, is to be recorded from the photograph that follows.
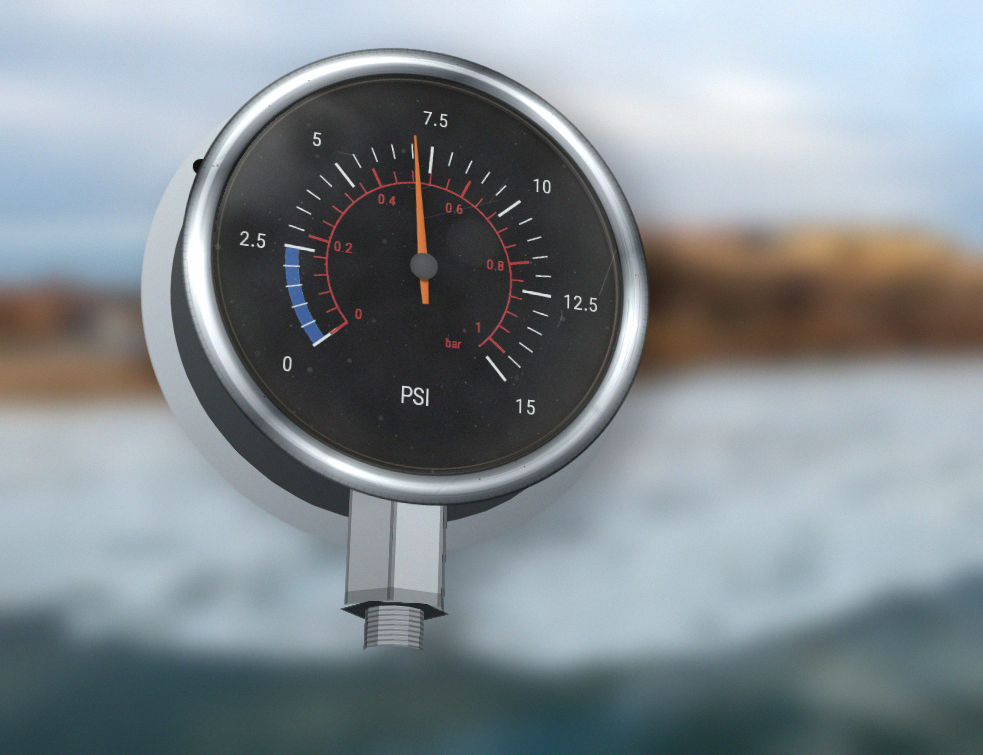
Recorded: 7 psi
